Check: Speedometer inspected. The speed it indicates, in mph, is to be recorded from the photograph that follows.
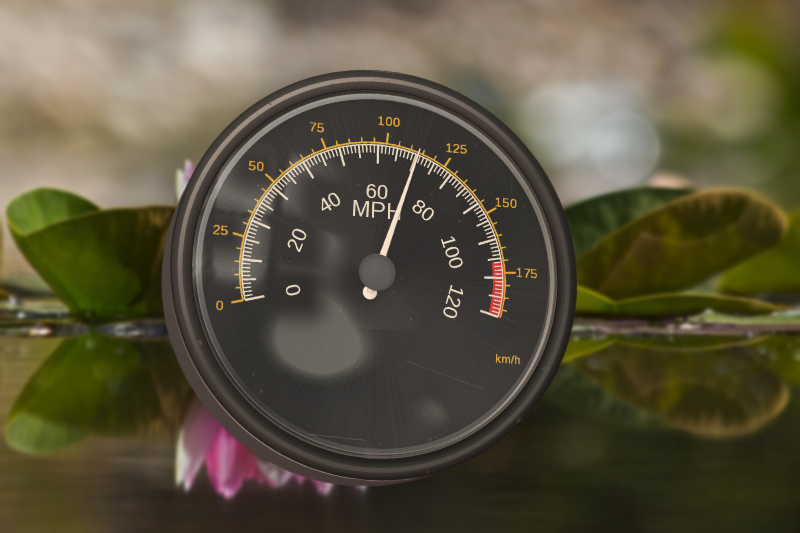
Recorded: 70 mph
